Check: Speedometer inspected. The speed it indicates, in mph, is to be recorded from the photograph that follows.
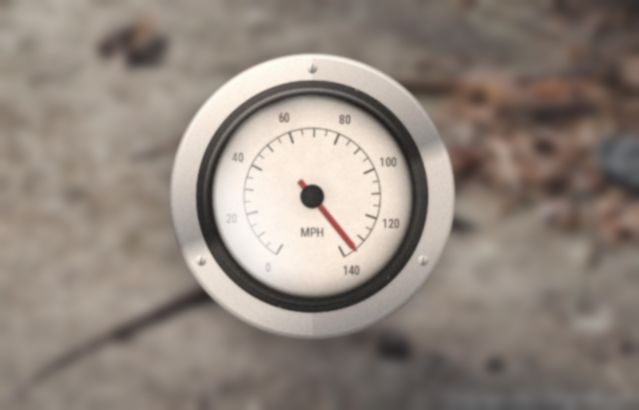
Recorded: 135 mph
